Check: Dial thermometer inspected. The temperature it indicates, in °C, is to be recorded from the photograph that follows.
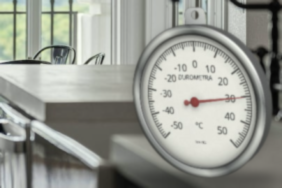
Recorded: 30 °C
